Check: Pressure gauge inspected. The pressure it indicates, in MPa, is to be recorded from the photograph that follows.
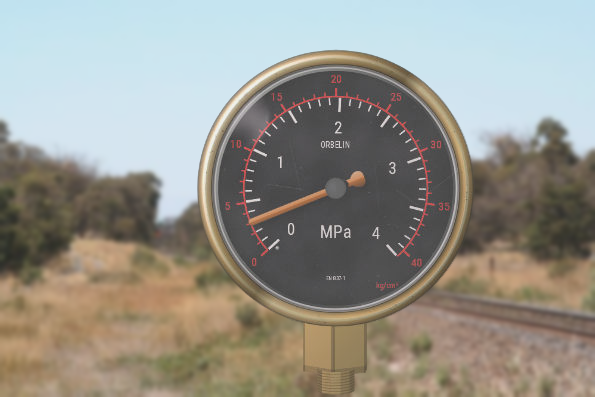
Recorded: 0.3 MPa
